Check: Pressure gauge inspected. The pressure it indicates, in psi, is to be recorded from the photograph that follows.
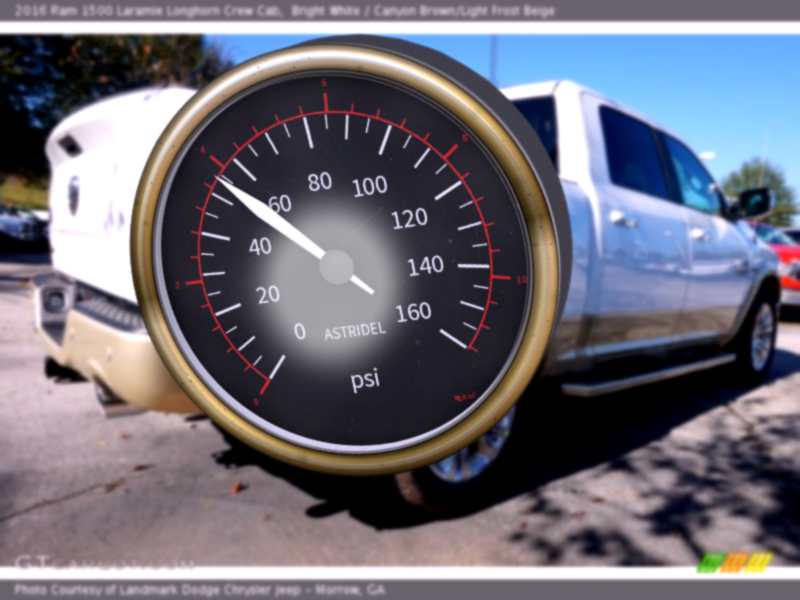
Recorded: 55 psi
